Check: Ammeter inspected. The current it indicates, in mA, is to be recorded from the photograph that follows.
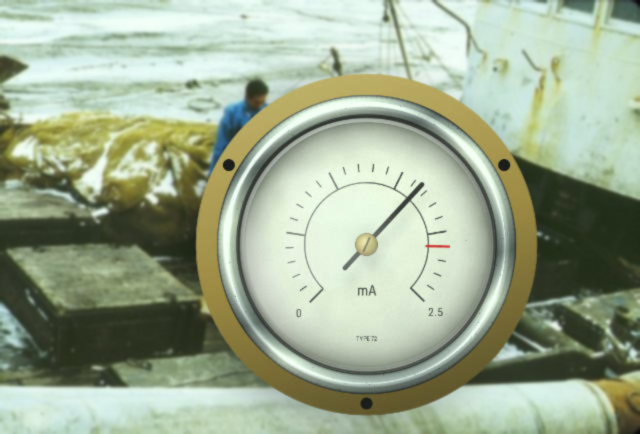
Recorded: 1.65 mA
